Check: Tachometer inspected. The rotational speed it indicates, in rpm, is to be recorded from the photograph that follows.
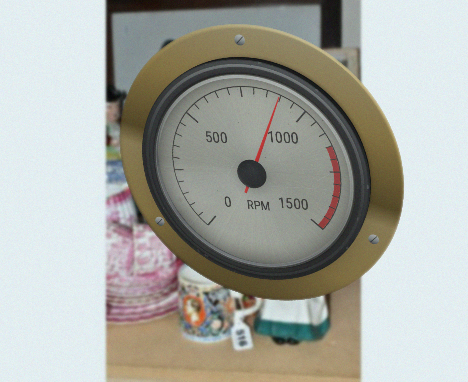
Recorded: 900 rpm
